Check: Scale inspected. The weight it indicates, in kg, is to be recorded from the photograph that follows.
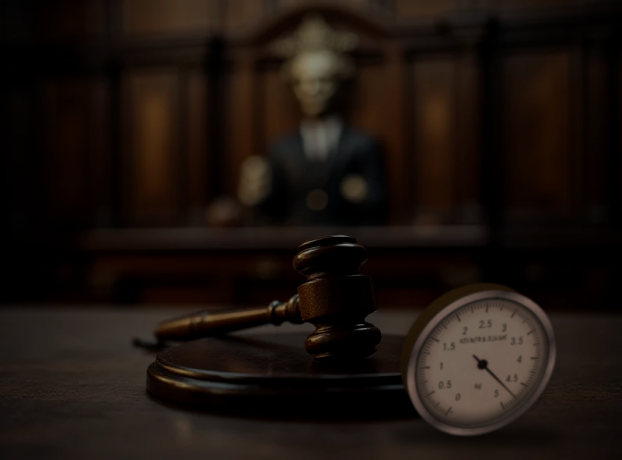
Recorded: 4.75 kg
